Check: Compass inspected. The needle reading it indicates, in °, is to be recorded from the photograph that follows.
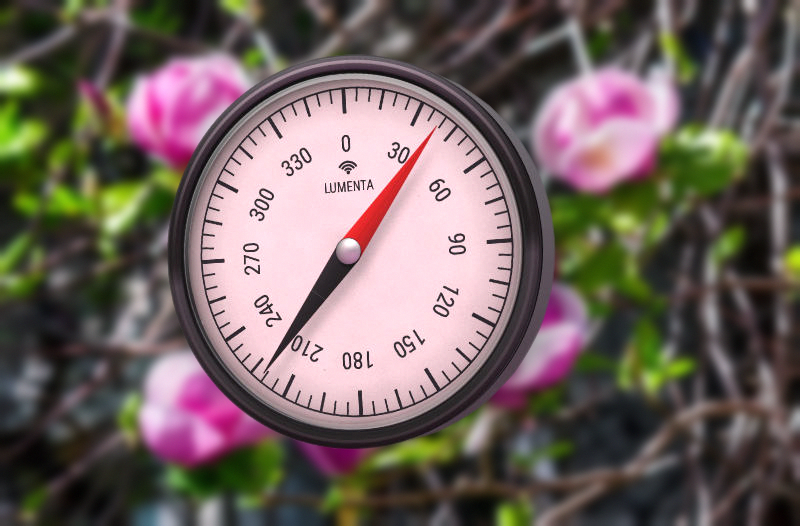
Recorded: 40 °
